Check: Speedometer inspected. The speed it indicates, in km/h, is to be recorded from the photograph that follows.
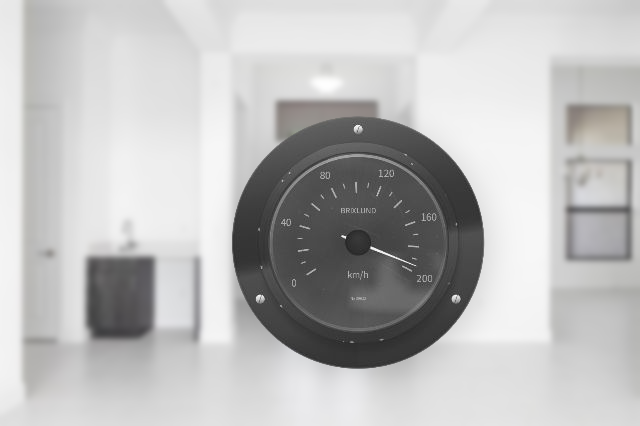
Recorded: 195 km/h
